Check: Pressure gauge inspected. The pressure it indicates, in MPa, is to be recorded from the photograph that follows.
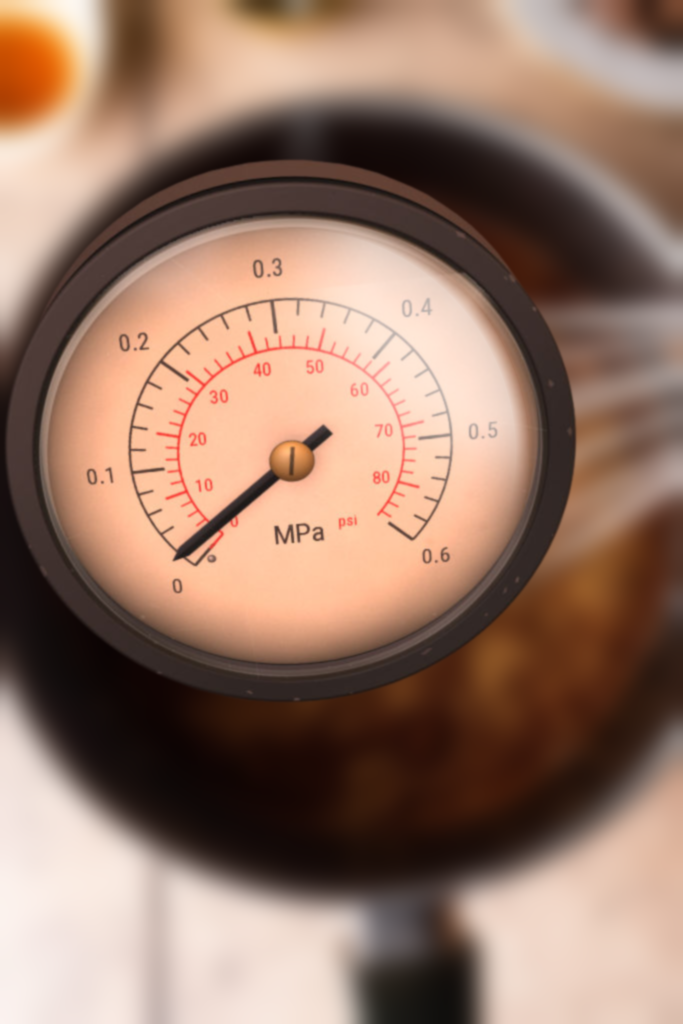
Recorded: 0.02 MPa
